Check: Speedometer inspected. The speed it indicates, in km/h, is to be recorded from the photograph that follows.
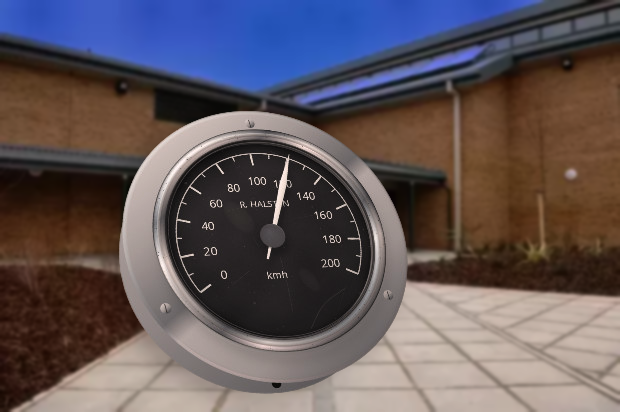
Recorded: 120 km/h
